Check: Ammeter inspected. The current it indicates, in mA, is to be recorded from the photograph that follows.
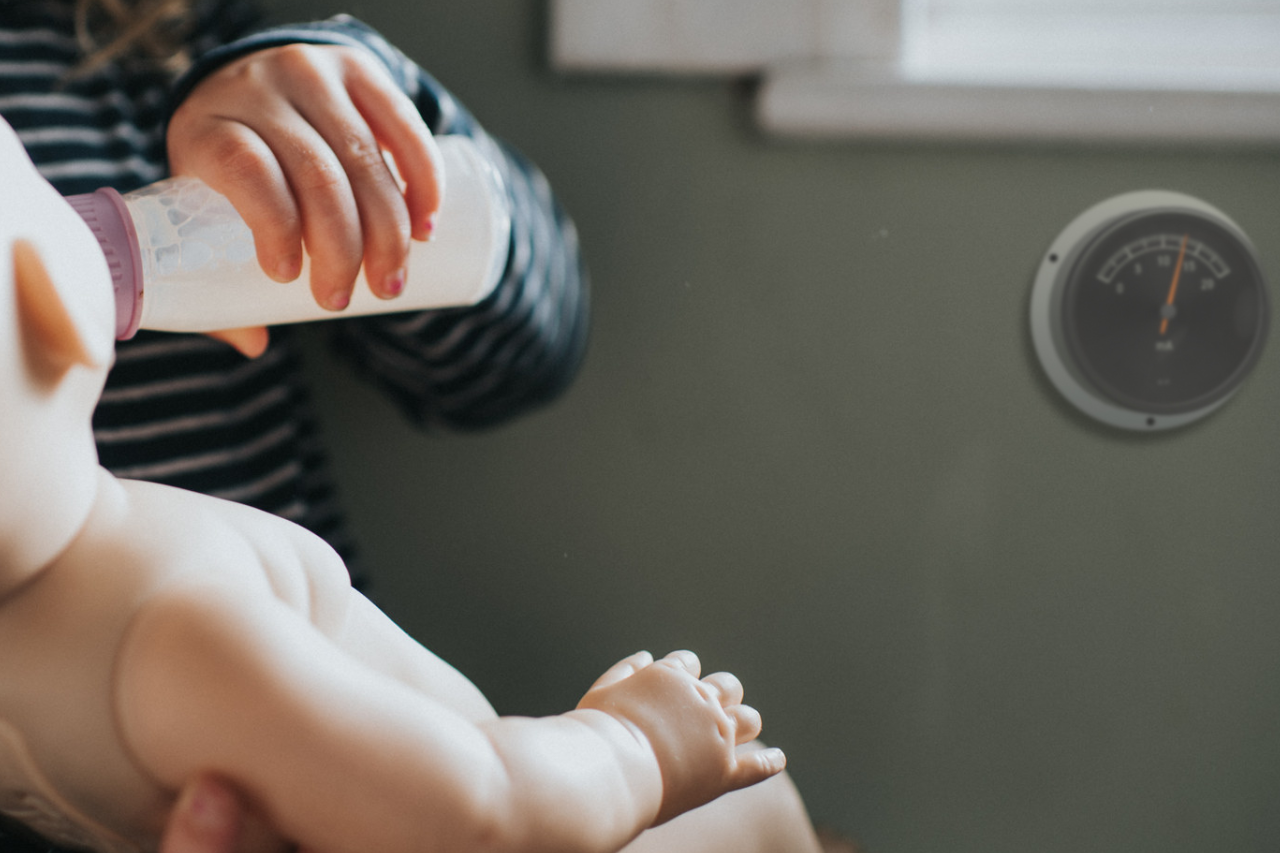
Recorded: 12.5 mA
